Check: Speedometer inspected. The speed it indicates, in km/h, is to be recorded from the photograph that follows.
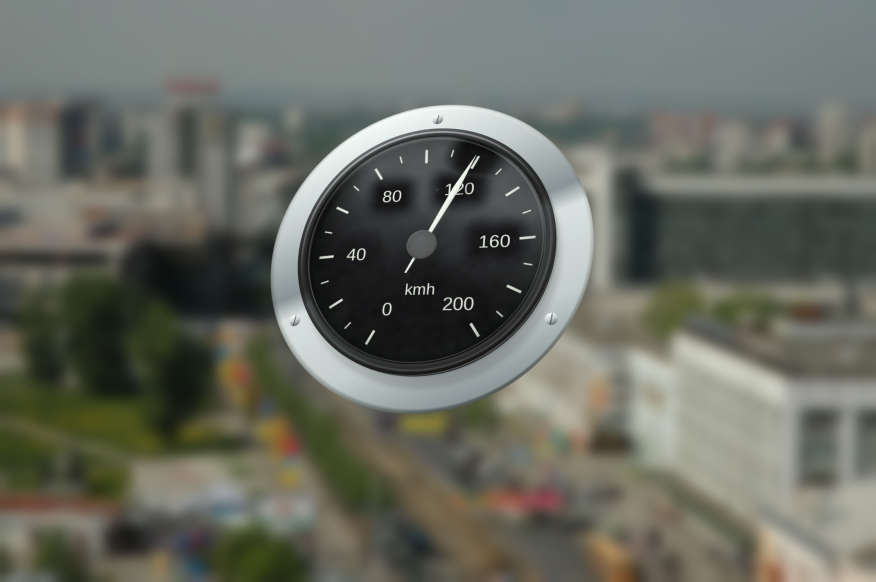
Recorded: 120 km/h
